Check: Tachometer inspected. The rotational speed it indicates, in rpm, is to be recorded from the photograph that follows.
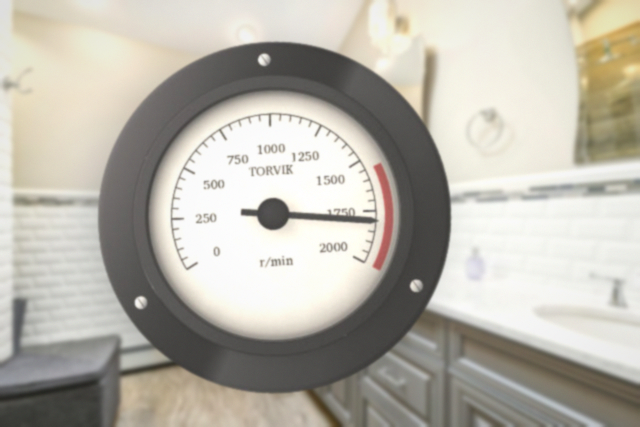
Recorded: 1800 rpm
